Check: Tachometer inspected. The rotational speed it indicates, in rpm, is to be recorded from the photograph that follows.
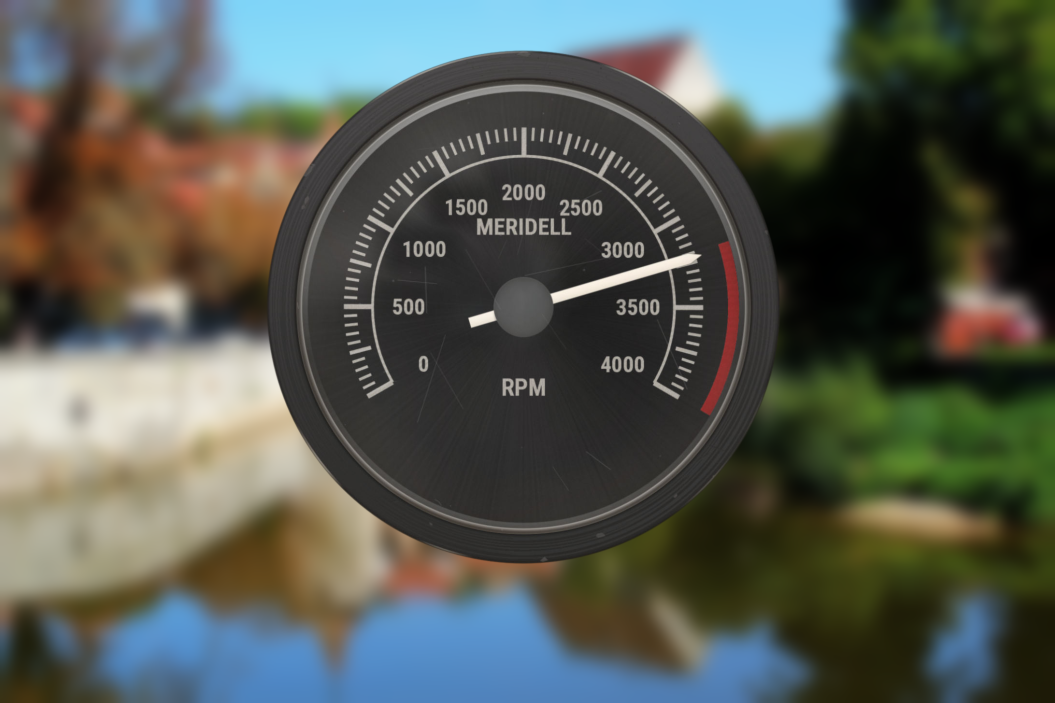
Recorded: 3225 rpm
